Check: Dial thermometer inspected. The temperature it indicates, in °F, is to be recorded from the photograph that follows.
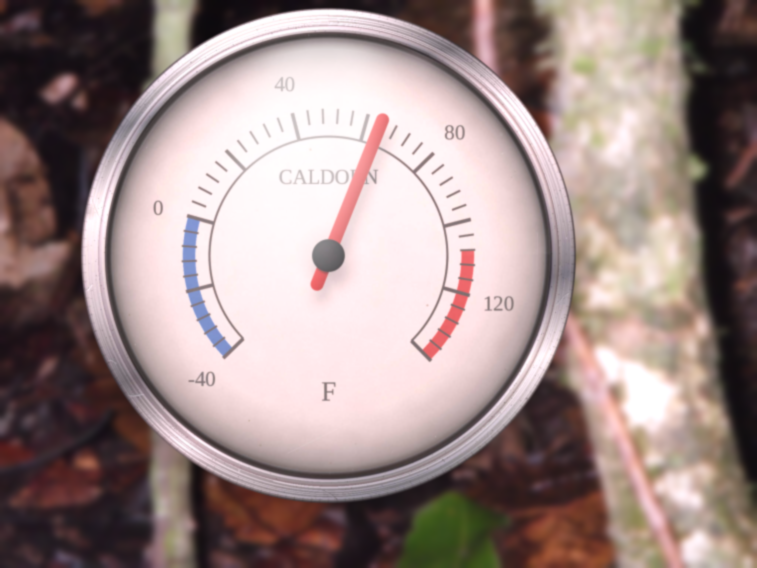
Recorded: 64 °F
